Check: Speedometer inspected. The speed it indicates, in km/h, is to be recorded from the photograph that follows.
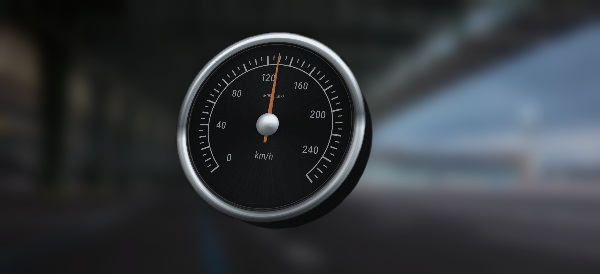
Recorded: 130 km/h
